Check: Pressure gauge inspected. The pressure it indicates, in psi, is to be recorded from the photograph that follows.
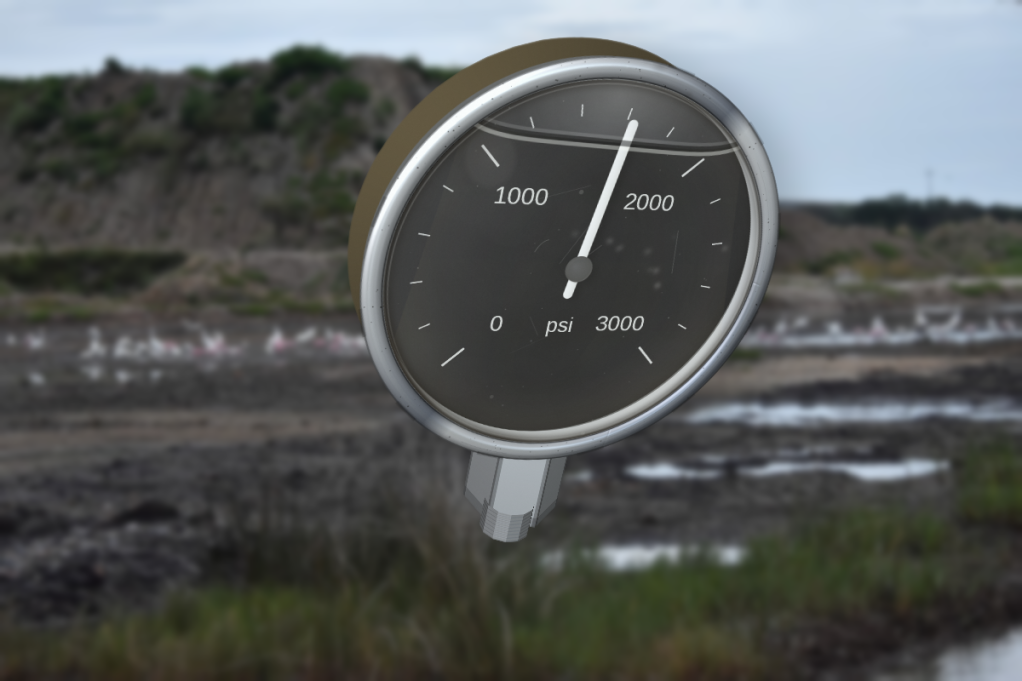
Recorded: 1600 psi
